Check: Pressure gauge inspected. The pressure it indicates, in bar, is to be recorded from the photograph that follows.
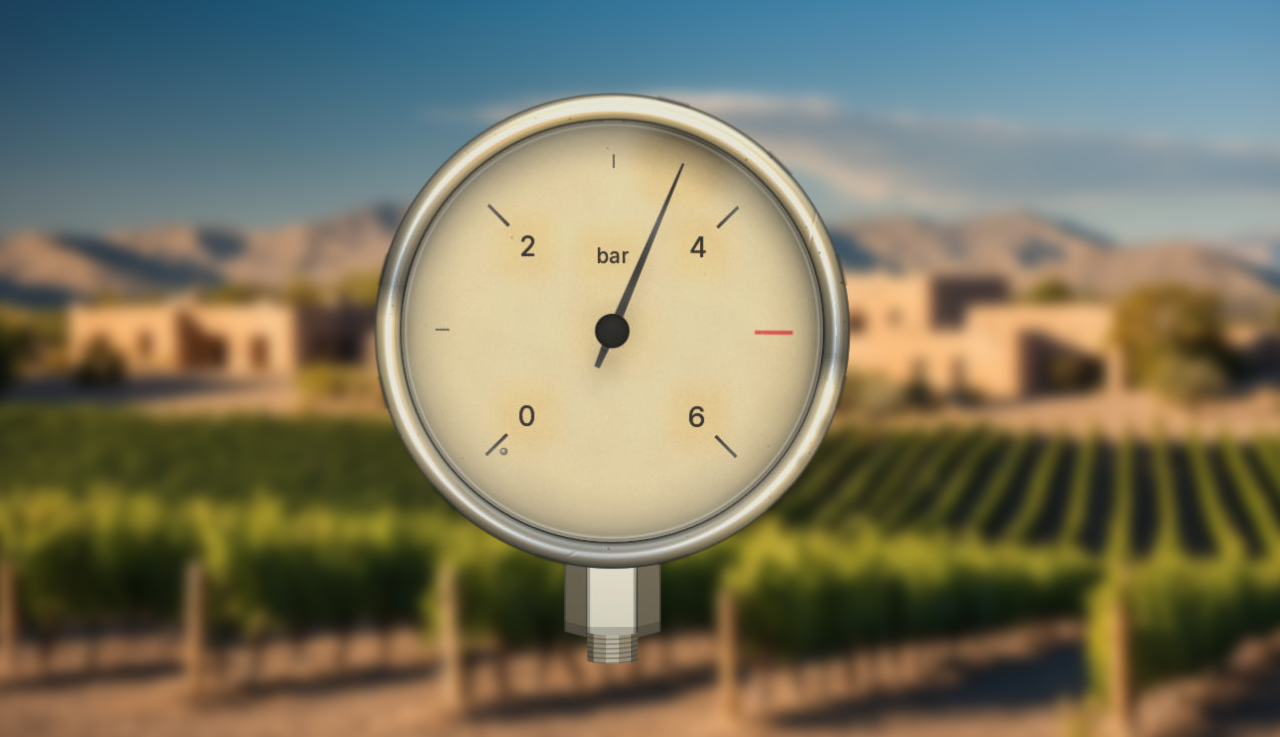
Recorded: 3.5 bar
